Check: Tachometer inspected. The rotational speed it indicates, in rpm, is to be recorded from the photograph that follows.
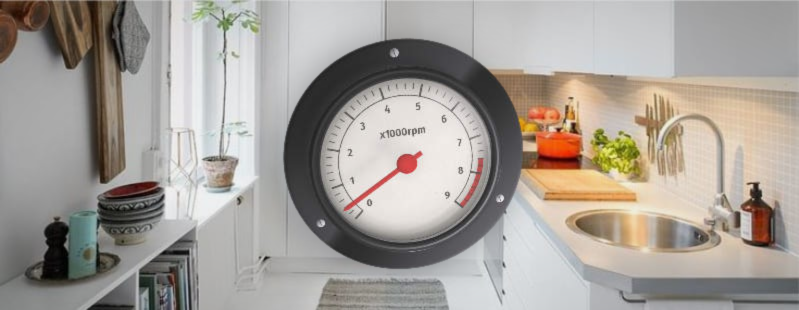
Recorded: 400 rpm
